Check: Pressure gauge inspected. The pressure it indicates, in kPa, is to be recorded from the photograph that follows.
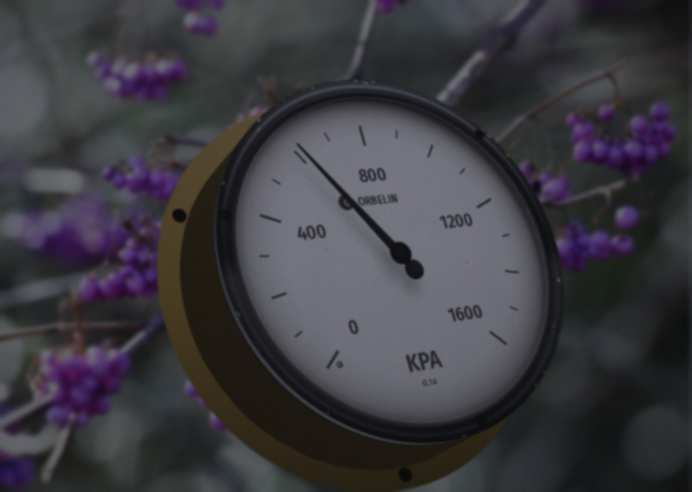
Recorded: 600 kPa
